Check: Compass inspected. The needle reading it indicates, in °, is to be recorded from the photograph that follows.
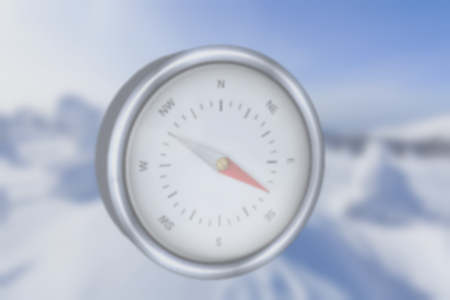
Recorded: 120 °
